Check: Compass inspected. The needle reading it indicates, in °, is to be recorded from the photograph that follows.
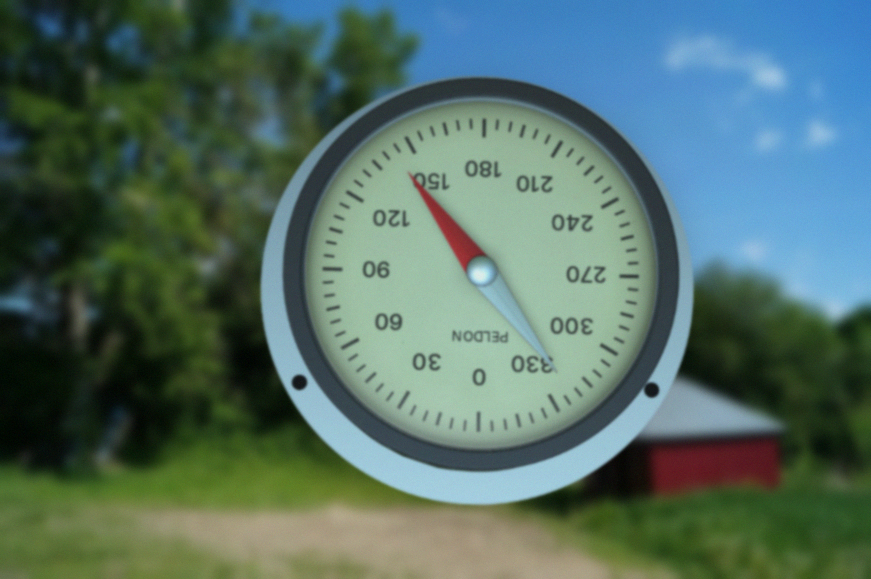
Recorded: 142.5 °
